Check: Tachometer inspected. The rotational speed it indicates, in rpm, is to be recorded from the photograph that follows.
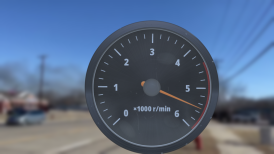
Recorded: 5500 rpm
